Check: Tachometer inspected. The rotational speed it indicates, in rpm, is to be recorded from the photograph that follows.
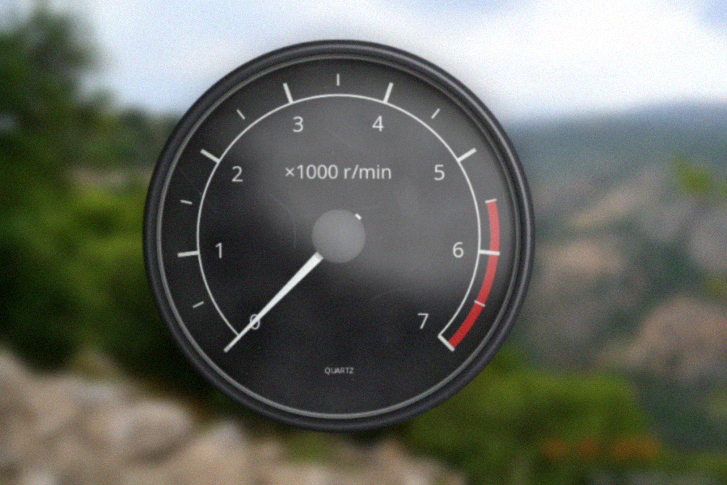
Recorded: 0 rpm
